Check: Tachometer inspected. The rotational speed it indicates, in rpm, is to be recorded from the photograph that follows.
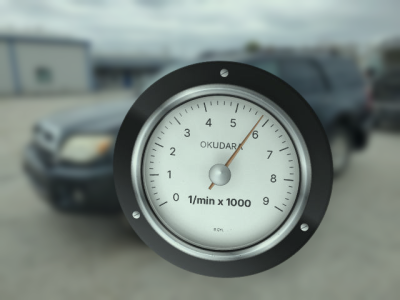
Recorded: 5800 rpm
